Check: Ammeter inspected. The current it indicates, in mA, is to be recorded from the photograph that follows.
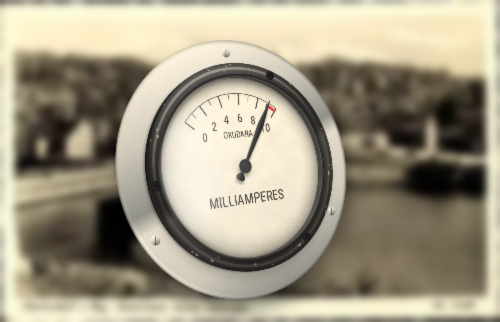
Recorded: 9 mA
